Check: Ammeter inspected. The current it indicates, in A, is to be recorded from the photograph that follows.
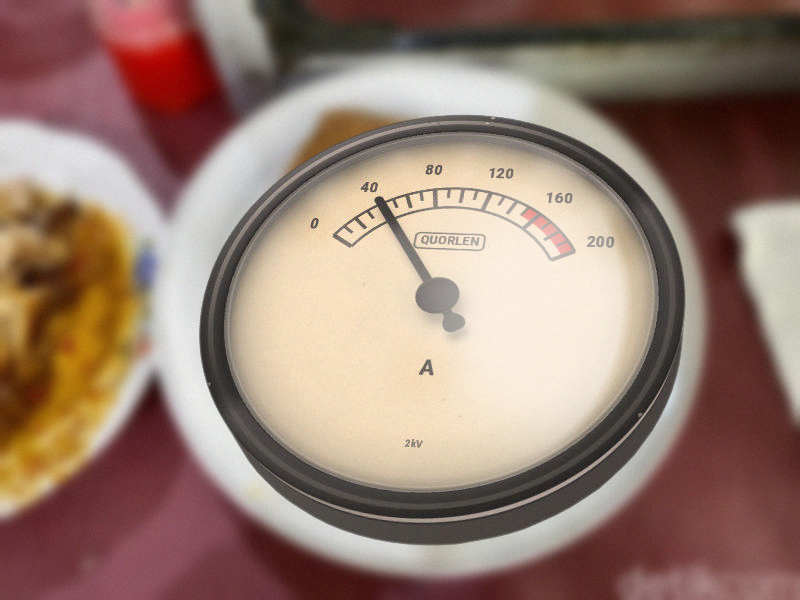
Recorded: 40 A
